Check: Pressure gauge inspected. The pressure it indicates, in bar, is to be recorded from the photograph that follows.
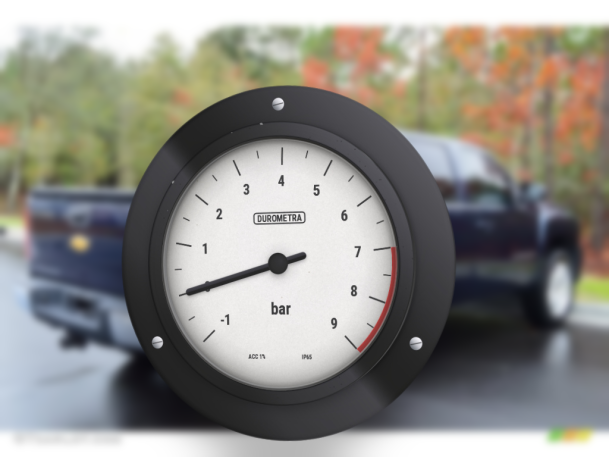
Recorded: 0 bar
